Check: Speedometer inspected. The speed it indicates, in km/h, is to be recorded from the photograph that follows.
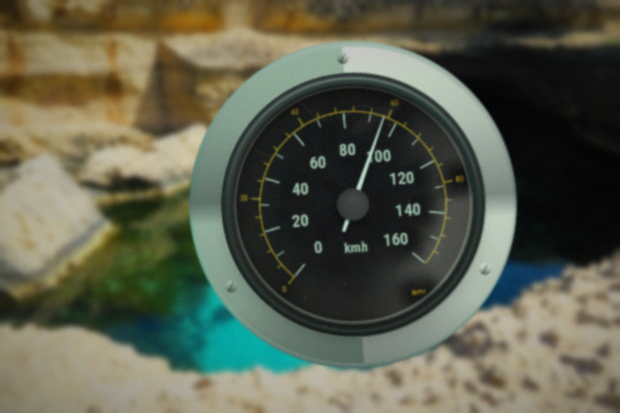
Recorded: 95 km/h
